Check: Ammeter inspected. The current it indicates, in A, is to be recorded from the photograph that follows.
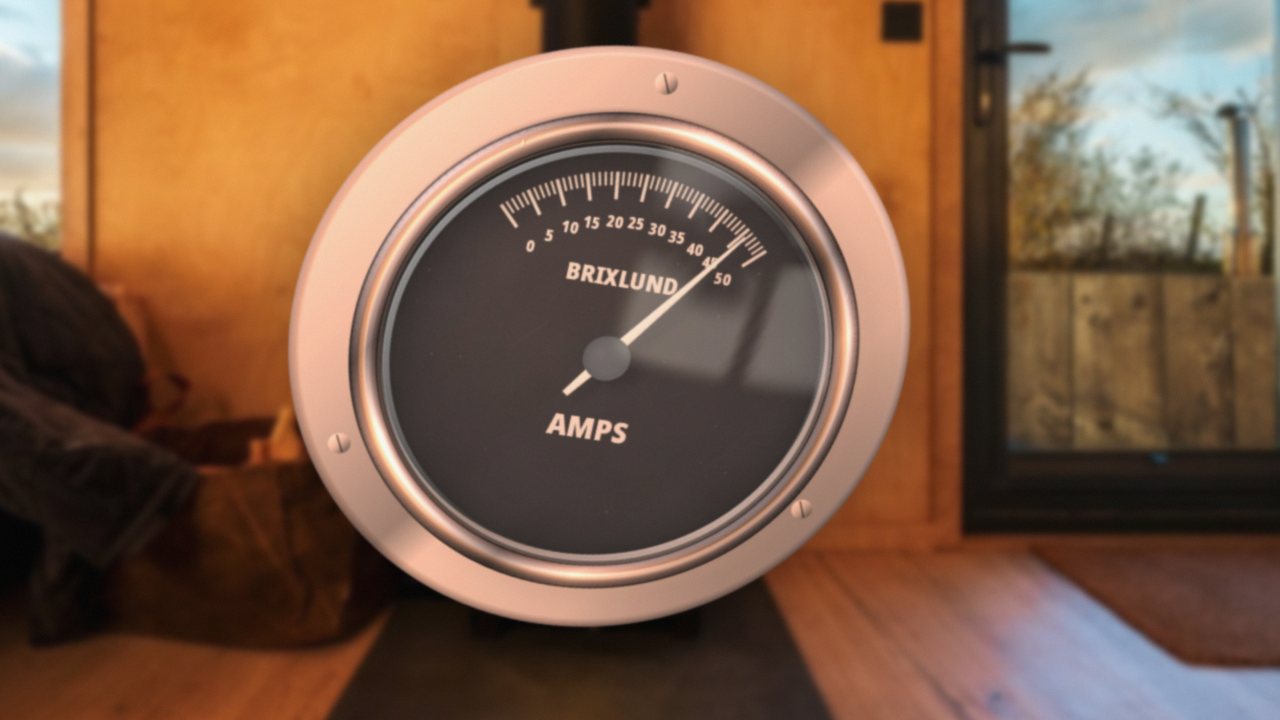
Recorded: 45 A
